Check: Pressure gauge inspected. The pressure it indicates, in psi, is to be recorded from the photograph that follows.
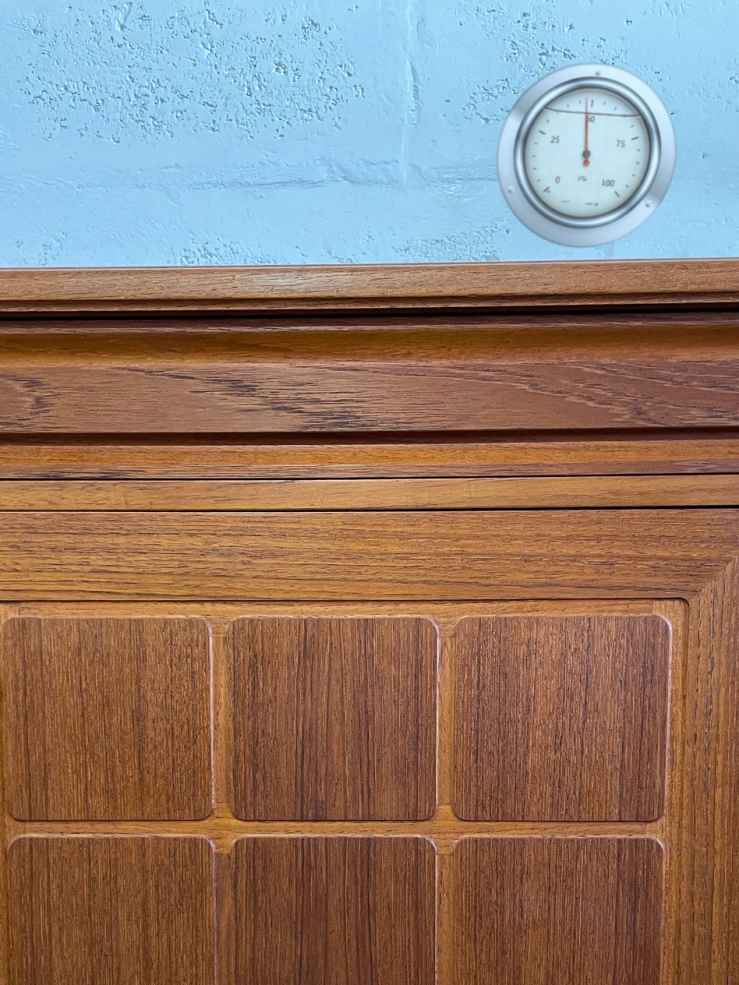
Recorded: 47.5 psi
